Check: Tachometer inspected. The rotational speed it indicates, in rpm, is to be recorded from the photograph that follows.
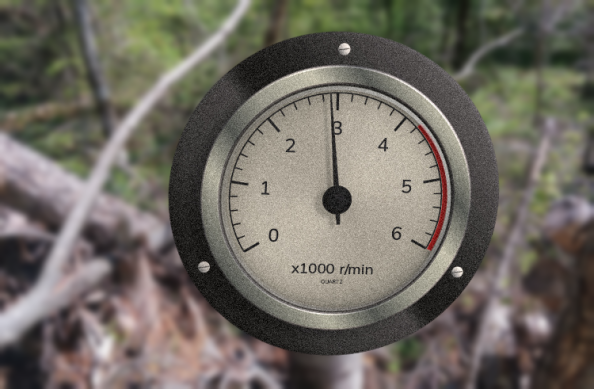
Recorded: 2900 rpm
